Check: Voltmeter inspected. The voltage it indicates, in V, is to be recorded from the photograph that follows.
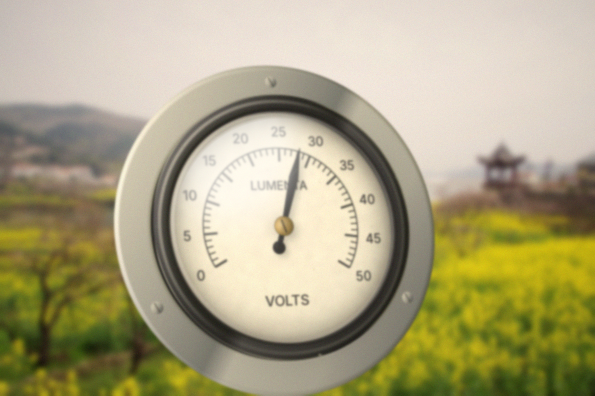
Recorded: 28 V
